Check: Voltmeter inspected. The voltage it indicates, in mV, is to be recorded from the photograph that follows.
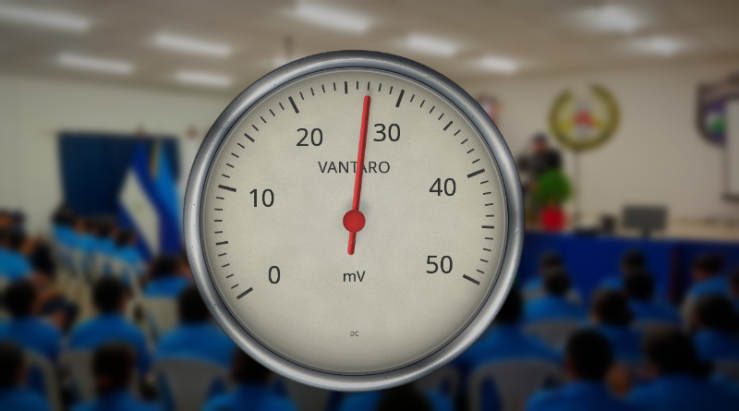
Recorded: 27 mV
